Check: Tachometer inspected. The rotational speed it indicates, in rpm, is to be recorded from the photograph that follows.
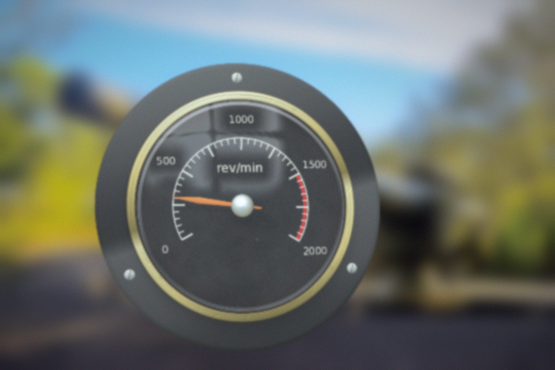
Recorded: 300 rpm
